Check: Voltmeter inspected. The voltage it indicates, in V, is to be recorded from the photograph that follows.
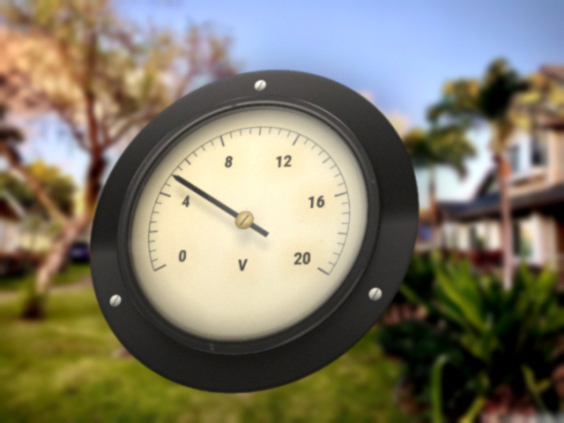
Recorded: 5 V
